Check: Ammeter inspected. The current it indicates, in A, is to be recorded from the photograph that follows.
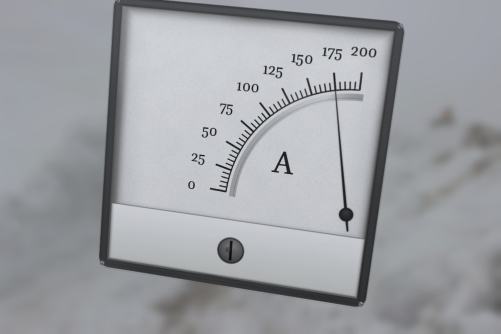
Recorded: 175 A
